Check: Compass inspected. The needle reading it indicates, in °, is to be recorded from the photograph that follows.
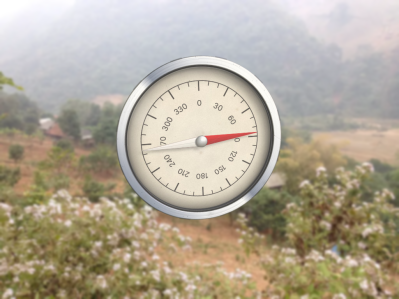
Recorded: 85 °
